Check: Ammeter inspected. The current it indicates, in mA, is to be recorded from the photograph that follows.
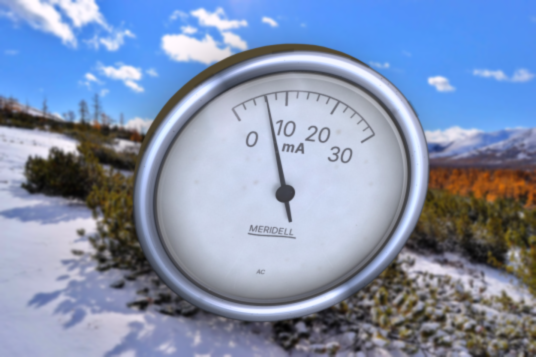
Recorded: 6 mA
